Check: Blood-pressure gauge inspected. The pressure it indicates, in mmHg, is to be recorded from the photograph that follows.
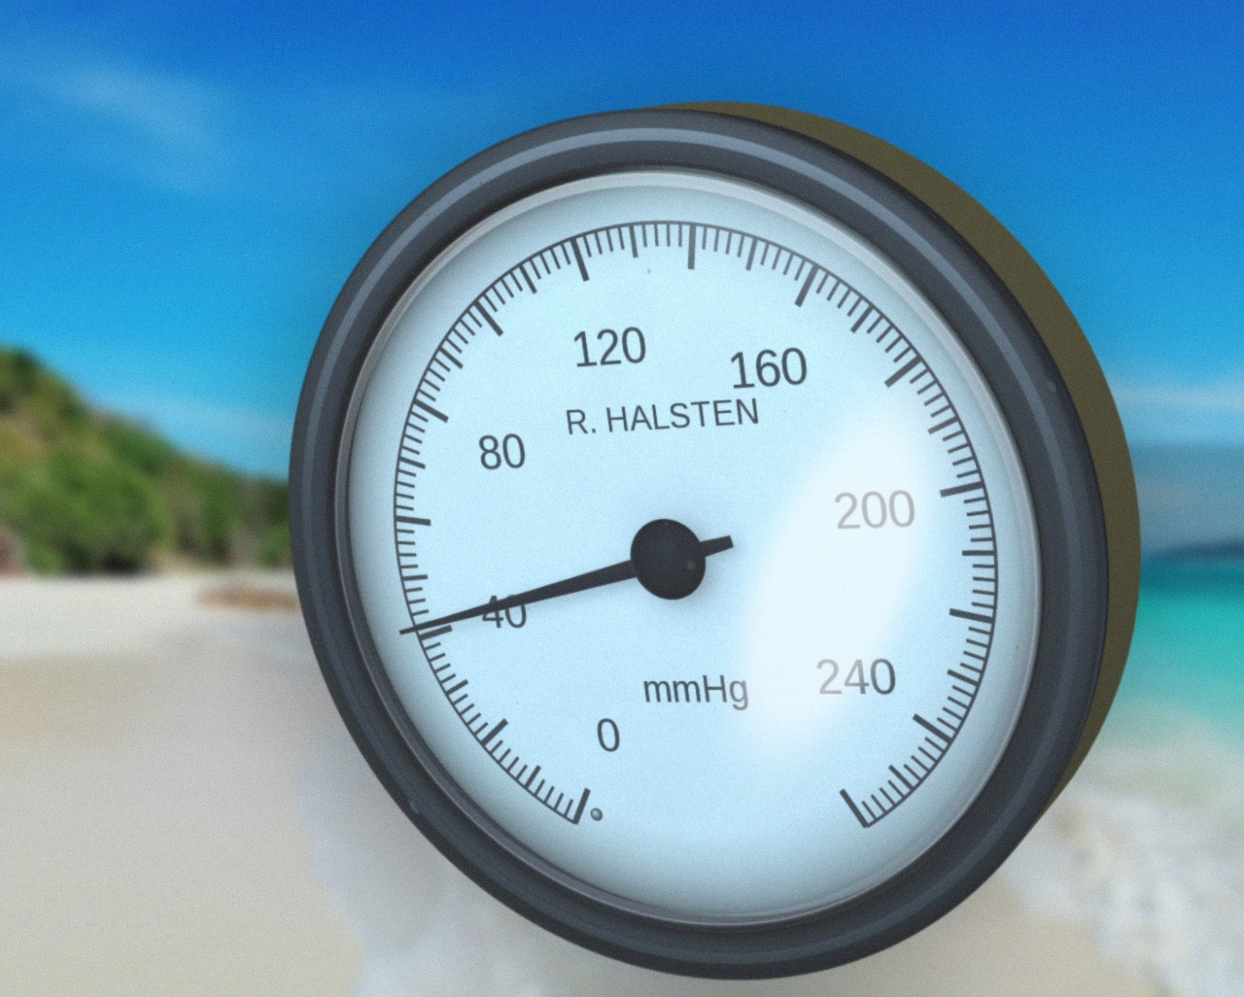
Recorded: 42 mmHg
